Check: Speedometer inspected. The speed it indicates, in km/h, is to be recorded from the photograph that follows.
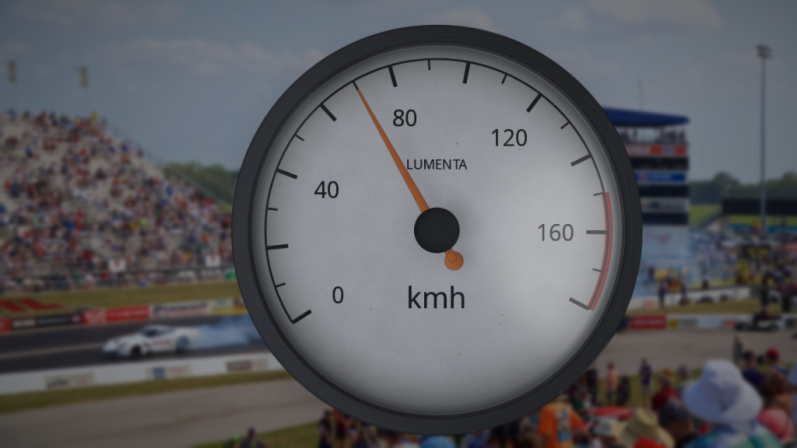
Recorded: 70 km/h
